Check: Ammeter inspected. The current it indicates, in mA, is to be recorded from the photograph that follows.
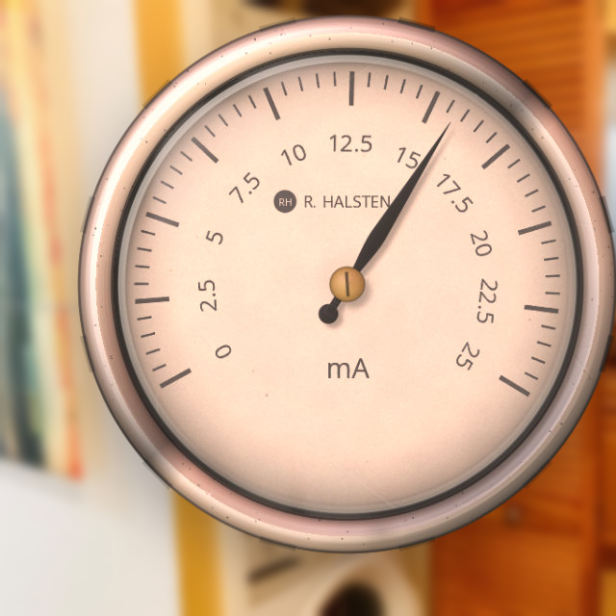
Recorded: 15.75 mA
